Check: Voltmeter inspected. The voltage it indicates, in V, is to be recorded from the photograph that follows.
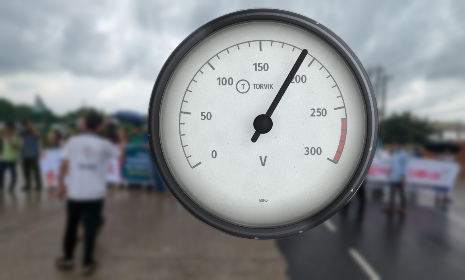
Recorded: 190 V
